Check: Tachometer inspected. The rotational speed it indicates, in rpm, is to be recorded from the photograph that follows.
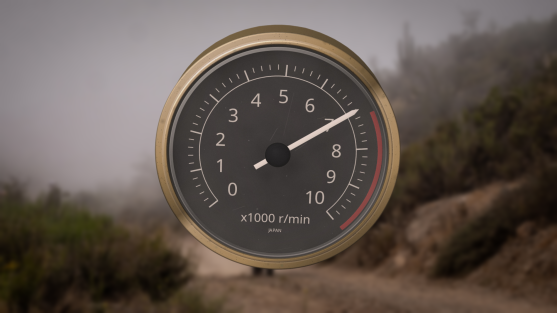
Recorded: 7000 rpm
